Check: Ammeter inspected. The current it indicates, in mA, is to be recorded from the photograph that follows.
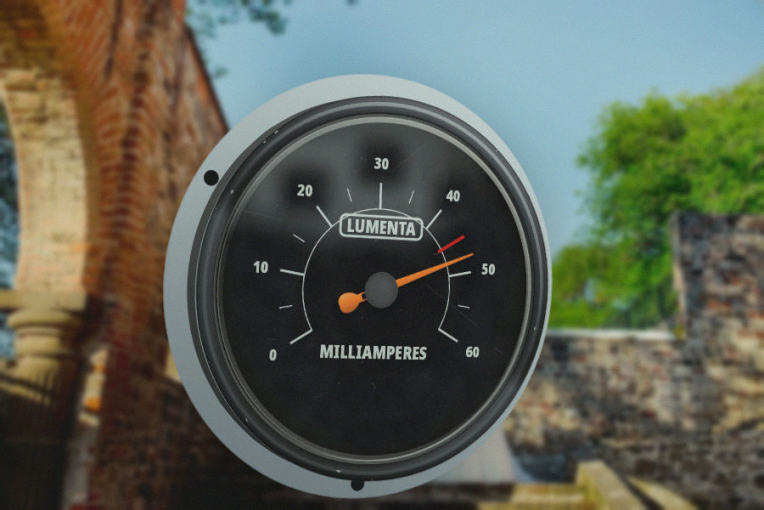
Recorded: 47.5 mA
